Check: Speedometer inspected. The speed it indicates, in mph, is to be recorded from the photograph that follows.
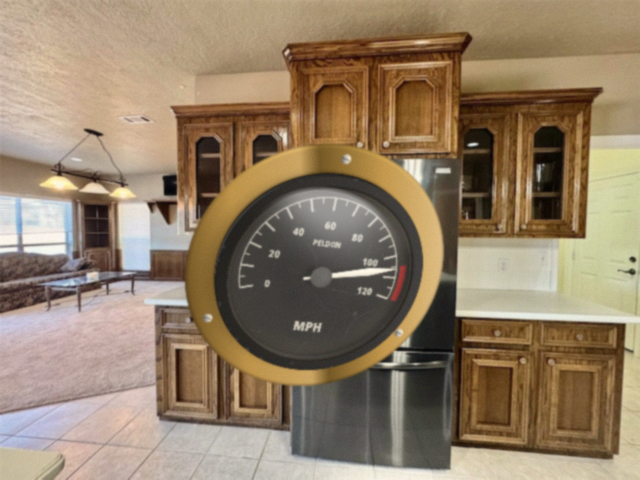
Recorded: 105 mph
